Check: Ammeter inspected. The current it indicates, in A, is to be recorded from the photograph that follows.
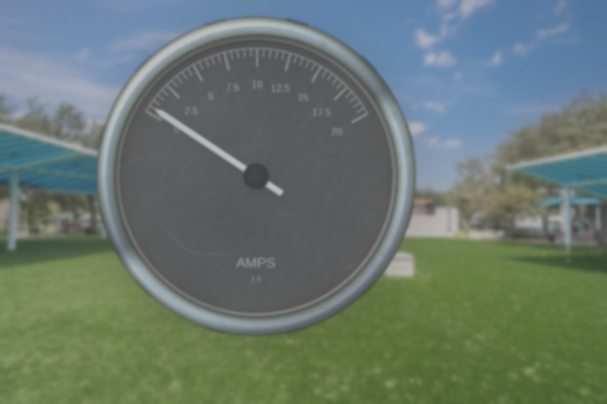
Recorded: 0.5 A
